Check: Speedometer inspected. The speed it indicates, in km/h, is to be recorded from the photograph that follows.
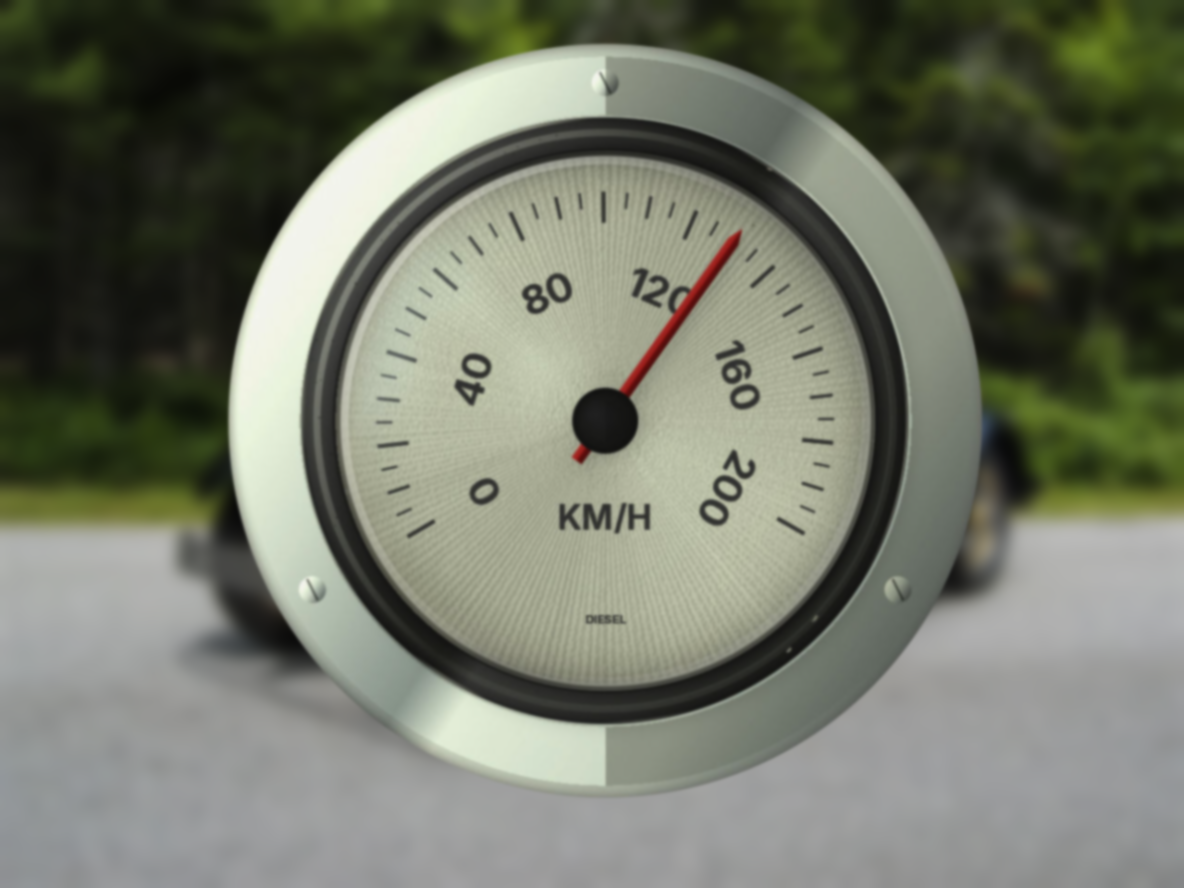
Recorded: 130 km/h
